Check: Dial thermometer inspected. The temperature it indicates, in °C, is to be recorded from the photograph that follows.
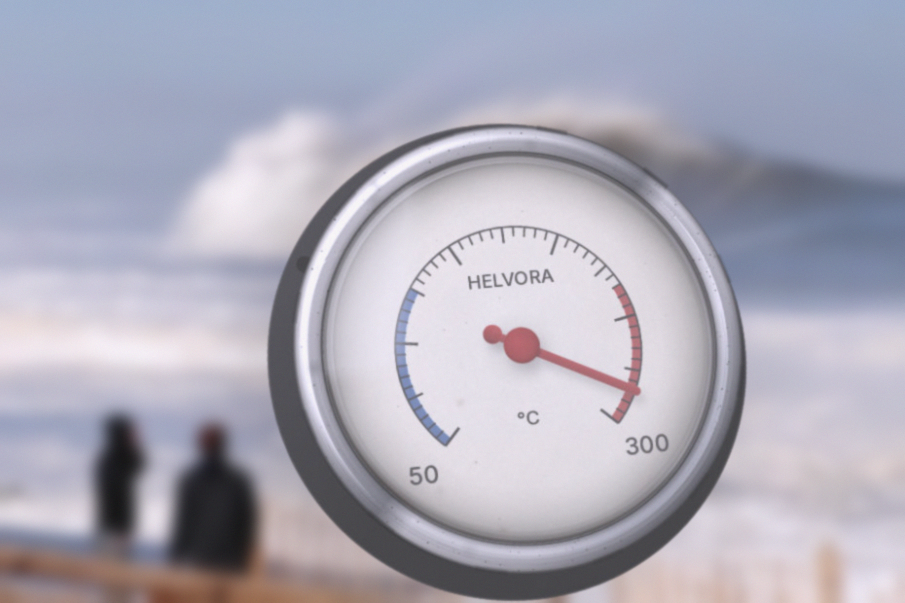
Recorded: 285 °C
